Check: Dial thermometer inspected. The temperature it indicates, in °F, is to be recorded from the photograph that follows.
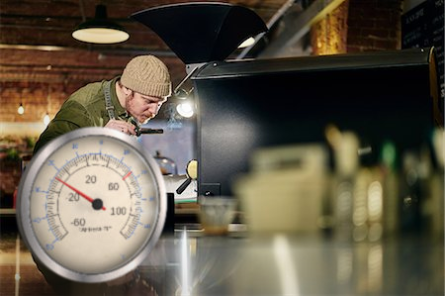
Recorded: -10 °F
